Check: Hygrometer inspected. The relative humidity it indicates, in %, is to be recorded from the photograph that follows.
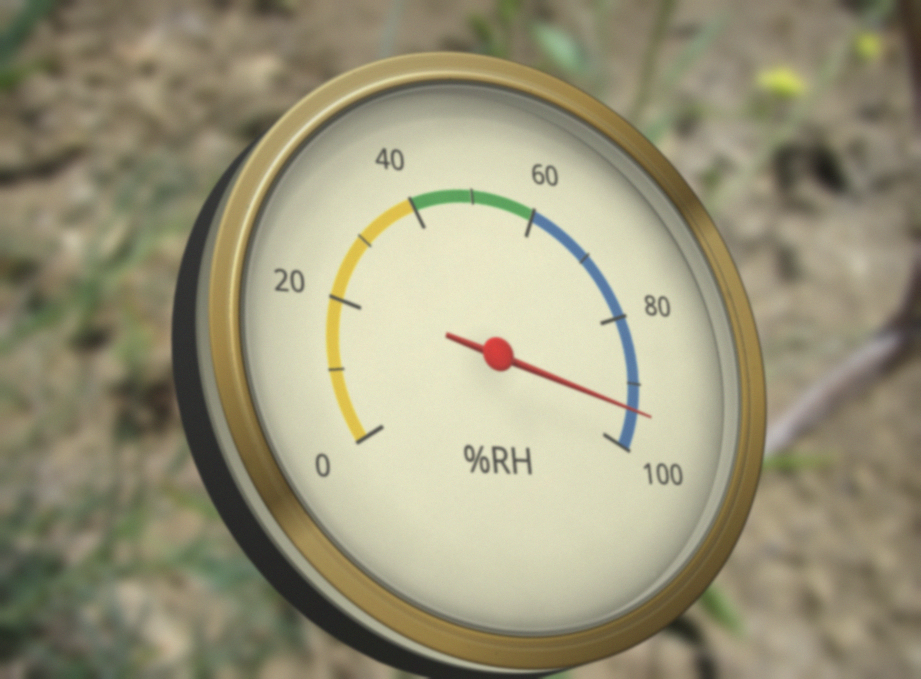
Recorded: 95 %
